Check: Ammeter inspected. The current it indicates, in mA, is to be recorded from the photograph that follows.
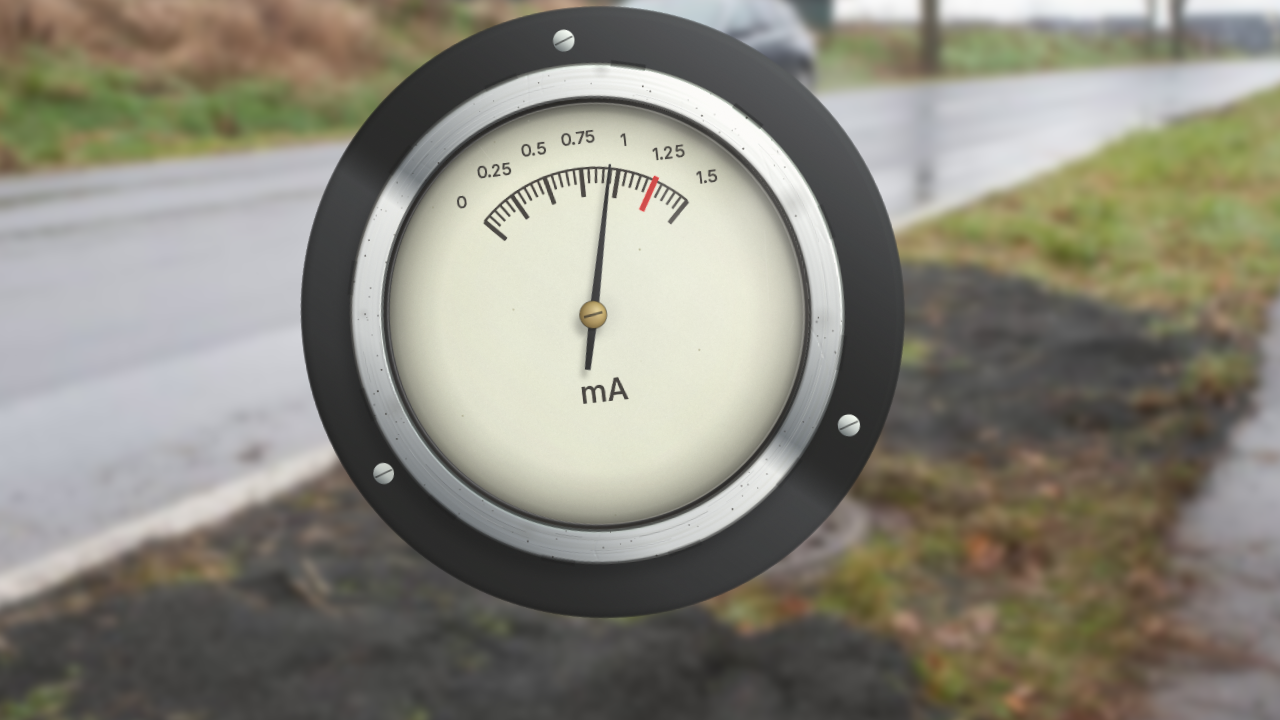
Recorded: 0.95 mA
